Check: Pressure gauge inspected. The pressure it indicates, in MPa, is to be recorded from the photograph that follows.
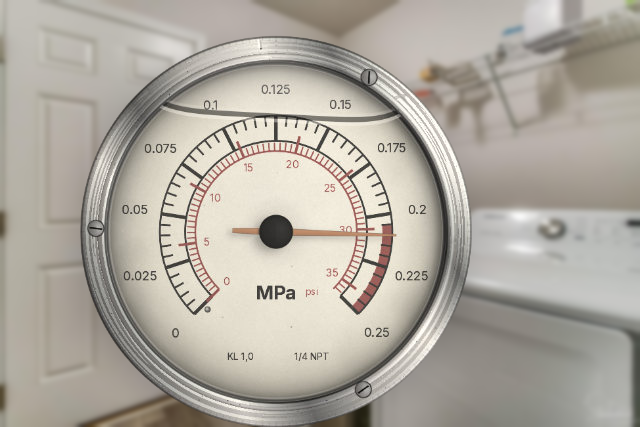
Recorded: 0.21 MPa
